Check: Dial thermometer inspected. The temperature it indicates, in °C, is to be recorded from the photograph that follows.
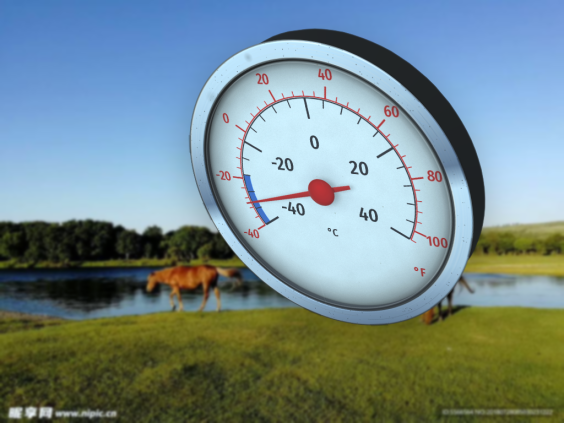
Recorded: -34 °C
